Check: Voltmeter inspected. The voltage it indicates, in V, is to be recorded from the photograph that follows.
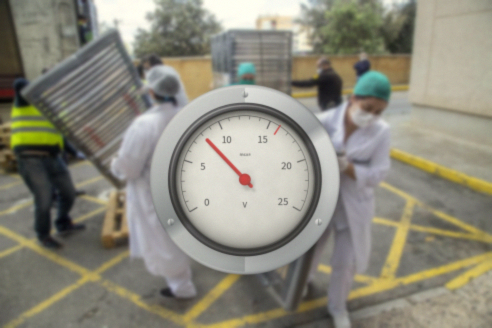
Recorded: 8 V
